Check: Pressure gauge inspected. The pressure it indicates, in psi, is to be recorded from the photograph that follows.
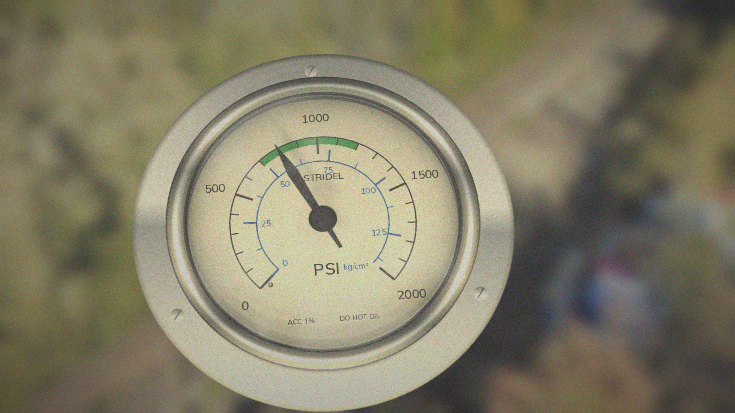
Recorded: 800 psi
